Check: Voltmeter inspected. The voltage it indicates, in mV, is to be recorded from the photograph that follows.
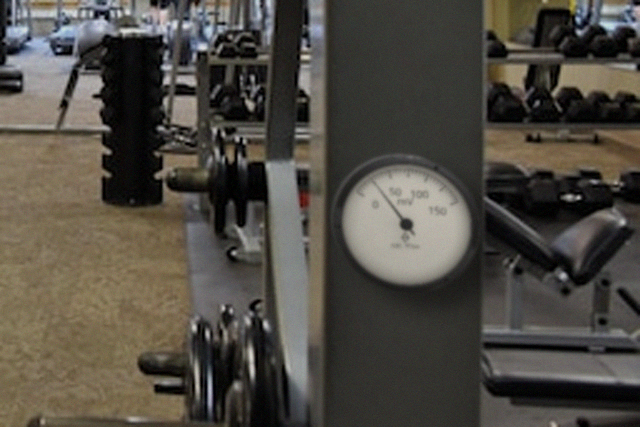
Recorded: 25 mV
